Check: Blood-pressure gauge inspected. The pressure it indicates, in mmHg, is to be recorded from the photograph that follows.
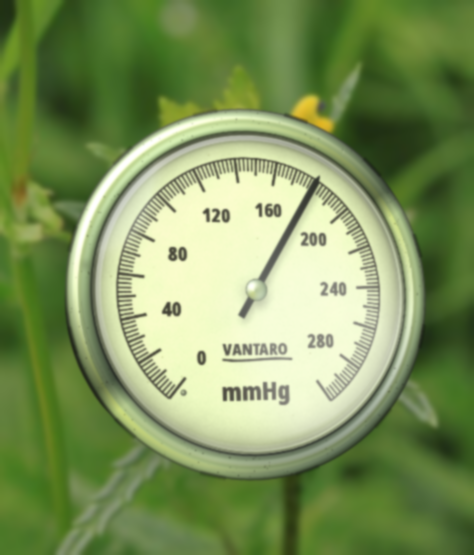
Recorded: 180 mmHg
